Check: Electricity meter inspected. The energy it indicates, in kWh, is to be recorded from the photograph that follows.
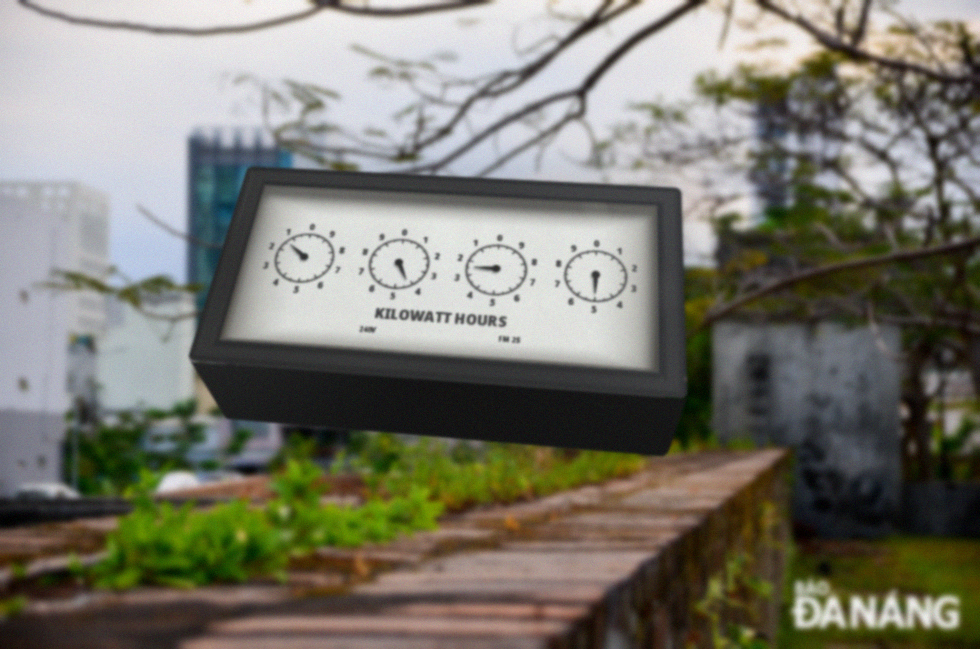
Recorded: 1425 kWh
